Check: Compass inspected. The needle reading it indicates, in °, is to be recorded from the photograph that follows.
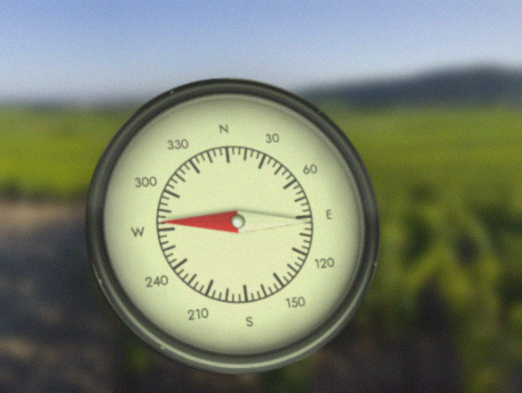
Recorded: 275 °
